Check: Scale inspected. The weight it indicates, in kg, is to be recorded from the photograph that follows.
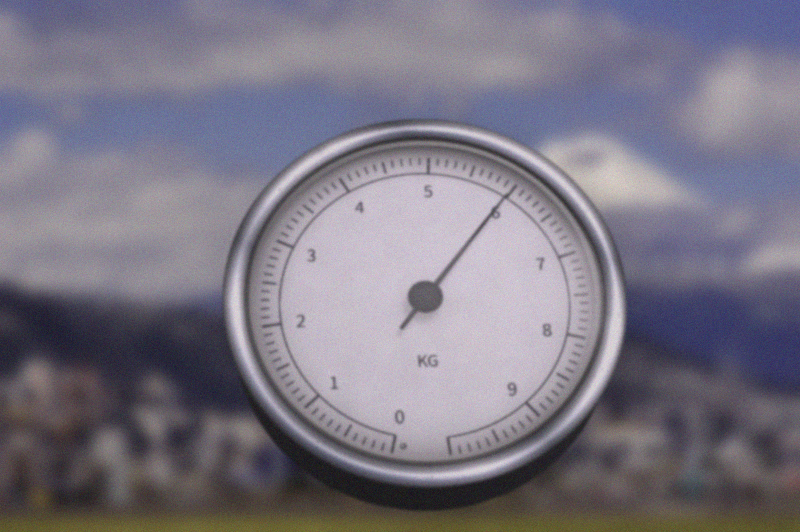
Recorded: 6 kg
